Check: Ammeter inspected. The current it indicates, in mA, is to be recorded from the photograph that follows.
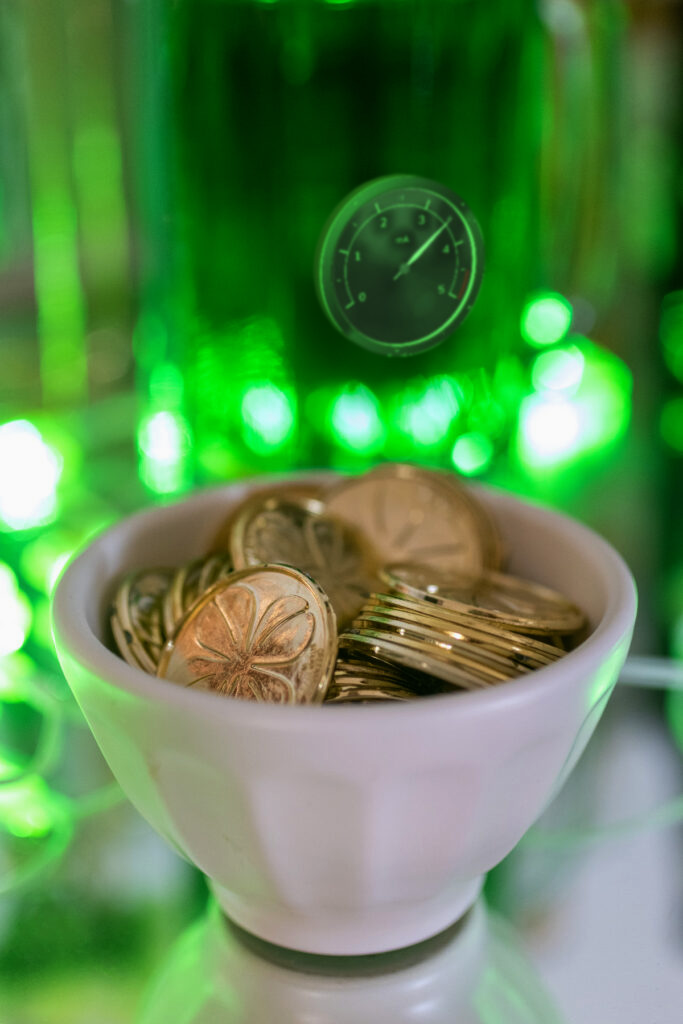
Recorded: 3.5 mA
